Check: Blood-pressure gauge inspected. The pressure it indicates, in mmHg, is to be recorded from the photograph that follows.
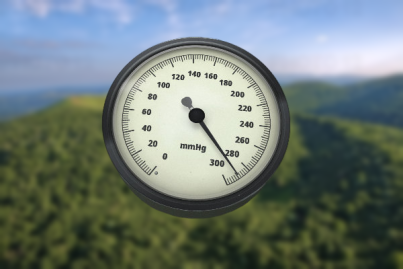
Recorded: 290 mmHg
